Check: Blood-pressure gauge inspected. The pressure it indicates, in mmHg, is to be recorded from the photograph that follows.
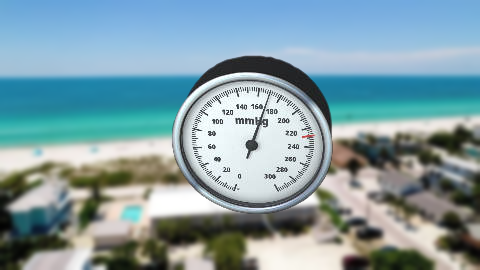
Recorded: 170 mmHg
